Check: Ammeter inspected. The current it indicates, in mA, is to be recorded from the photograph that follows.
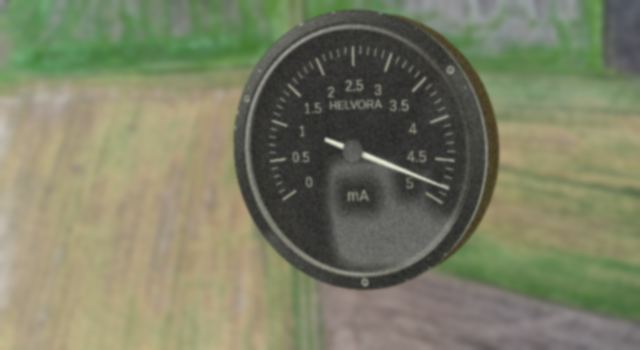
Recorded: 4.8 mA
